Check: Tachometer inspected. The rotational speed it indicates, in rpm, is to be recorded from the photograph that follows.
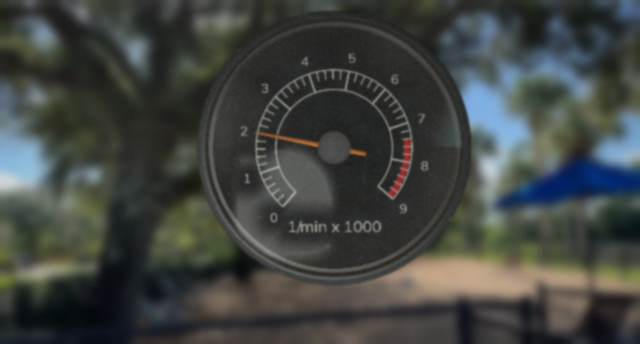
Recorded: 2000 rpm
